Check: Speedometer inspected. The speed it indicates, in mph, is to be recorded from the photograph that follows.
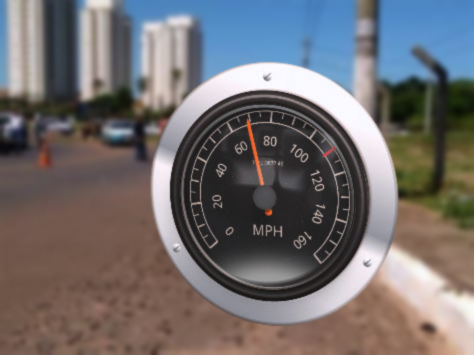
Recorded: 70 mph
